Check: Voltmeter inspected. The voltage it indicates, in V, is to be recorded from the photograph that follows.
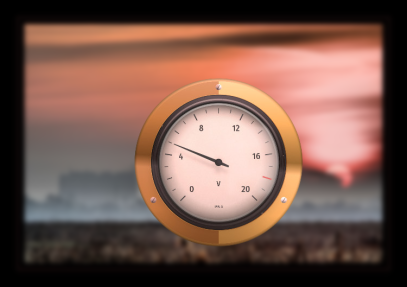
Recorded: 5 V
